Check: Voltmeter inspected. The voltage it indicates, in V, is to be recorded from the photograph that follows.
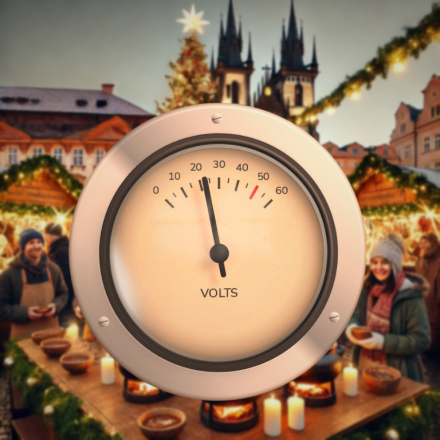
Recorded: 22.5 V
